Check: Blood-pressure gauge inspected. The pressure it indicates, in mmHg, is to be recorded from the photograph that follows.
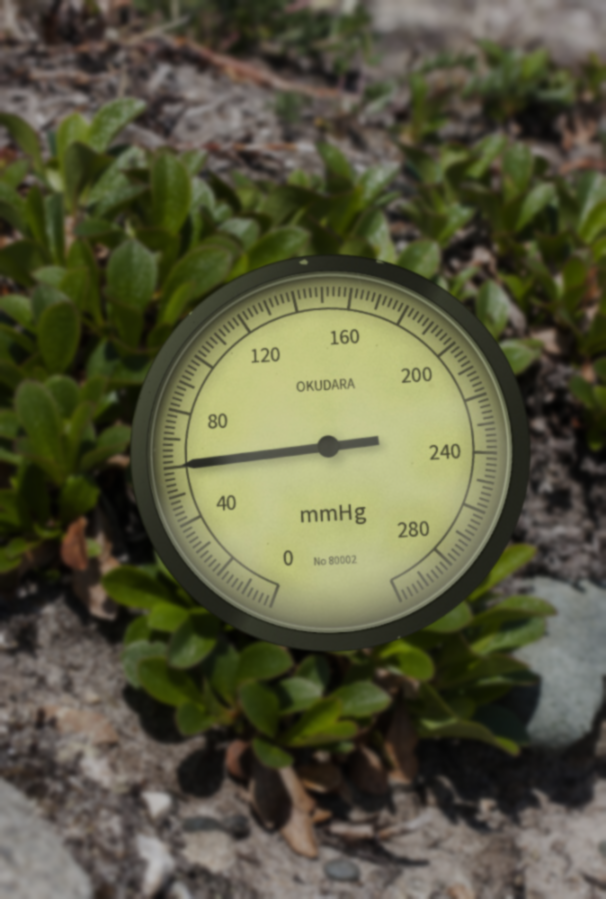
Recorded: 60 mmHg
